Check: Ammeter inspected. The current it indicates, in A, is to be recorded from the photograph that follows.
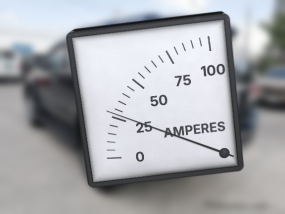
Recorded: 27.5 A
